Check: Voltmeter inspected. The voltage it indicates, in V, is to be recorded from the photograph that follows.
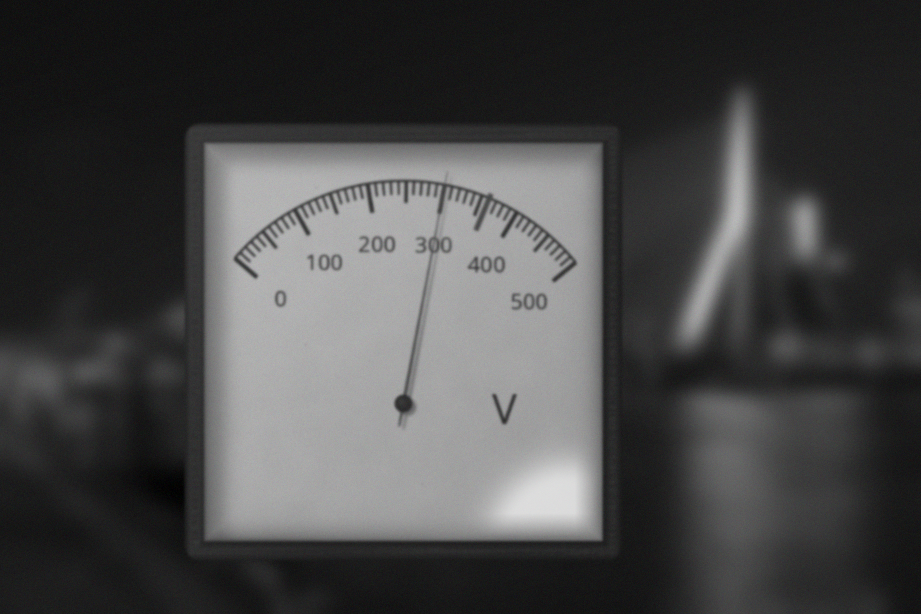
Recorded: 300 V
